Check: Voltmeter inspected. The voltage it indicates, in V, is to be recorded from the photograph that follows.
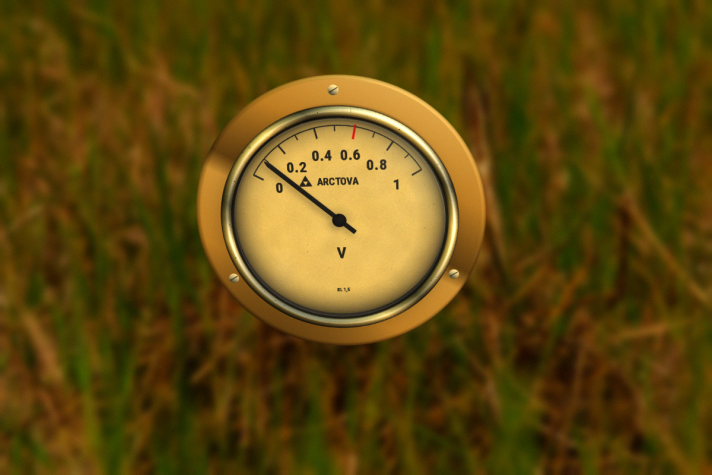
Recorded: 0.1 V
